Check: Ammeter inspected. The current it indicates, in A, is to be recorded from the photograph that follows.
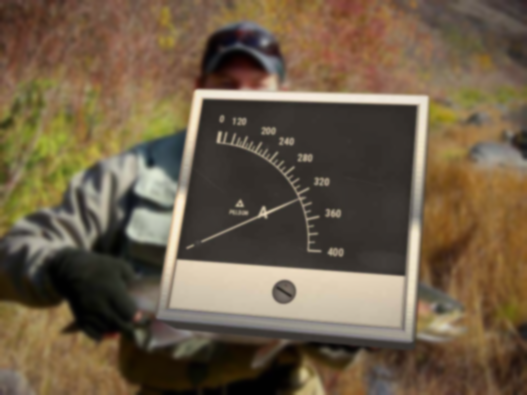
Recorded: 330 A
